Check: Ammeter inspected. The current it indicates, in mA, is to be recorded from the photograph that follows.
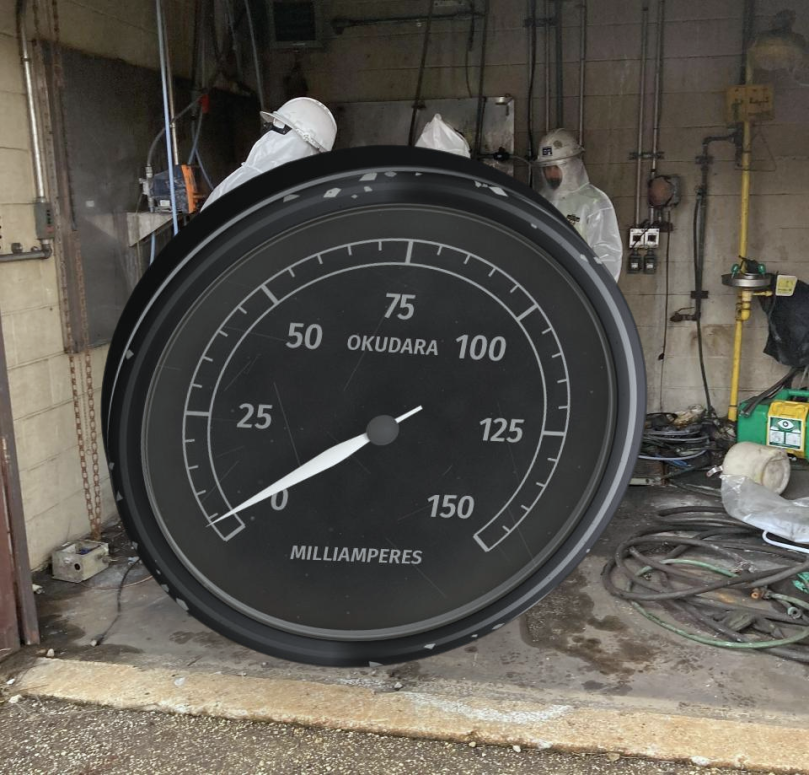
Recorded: 5 mA
